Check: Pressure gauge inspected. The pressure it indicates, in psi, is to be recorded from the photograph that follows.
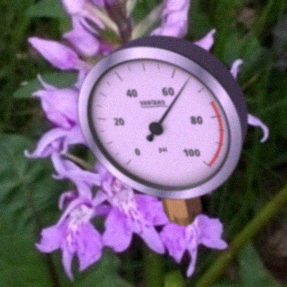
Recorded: 65 psi
